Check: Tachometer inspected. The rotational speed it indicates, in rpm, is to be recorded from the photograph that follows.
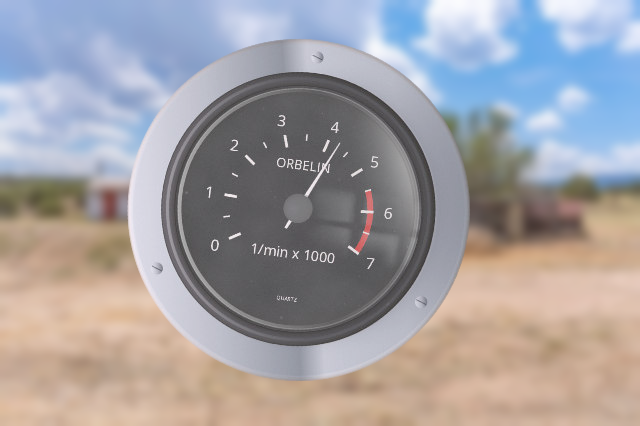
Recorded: 4250 rpm
